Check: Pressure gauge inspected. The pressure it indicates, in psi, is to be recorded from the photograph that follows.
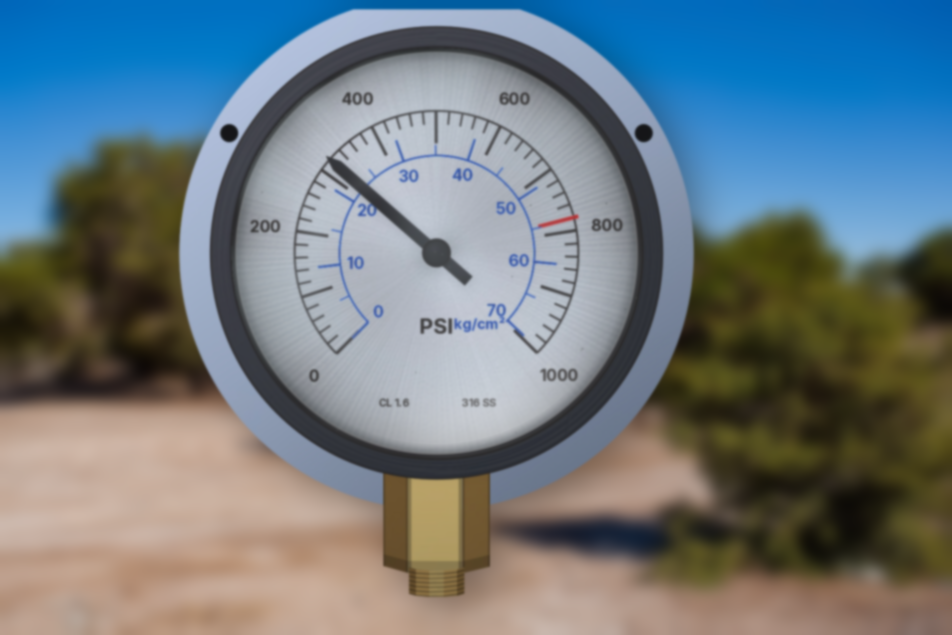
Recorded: 320 psi
